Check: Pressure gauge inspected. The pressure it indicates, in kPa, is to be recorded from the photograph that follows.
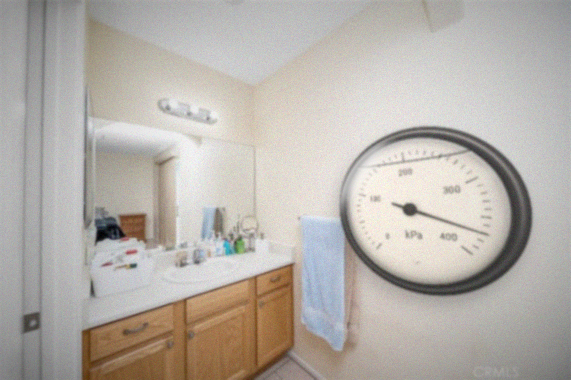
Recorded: 370 kPa
